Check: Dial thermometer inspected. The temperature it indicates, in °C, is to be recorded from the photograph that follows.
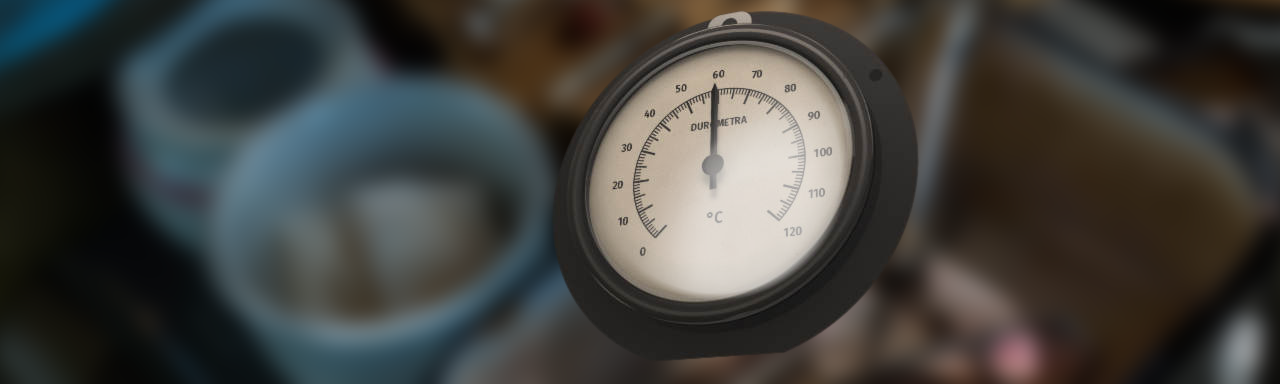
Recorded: 60 °C
